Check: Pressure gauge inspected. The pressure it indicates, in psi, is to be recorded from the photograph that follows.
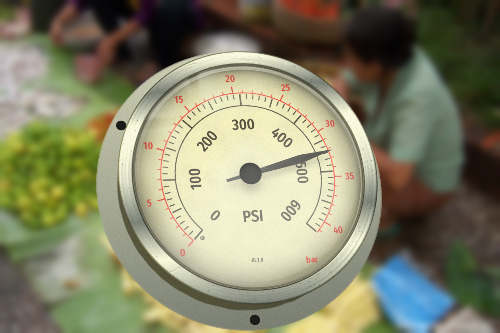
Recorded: 470 psi
